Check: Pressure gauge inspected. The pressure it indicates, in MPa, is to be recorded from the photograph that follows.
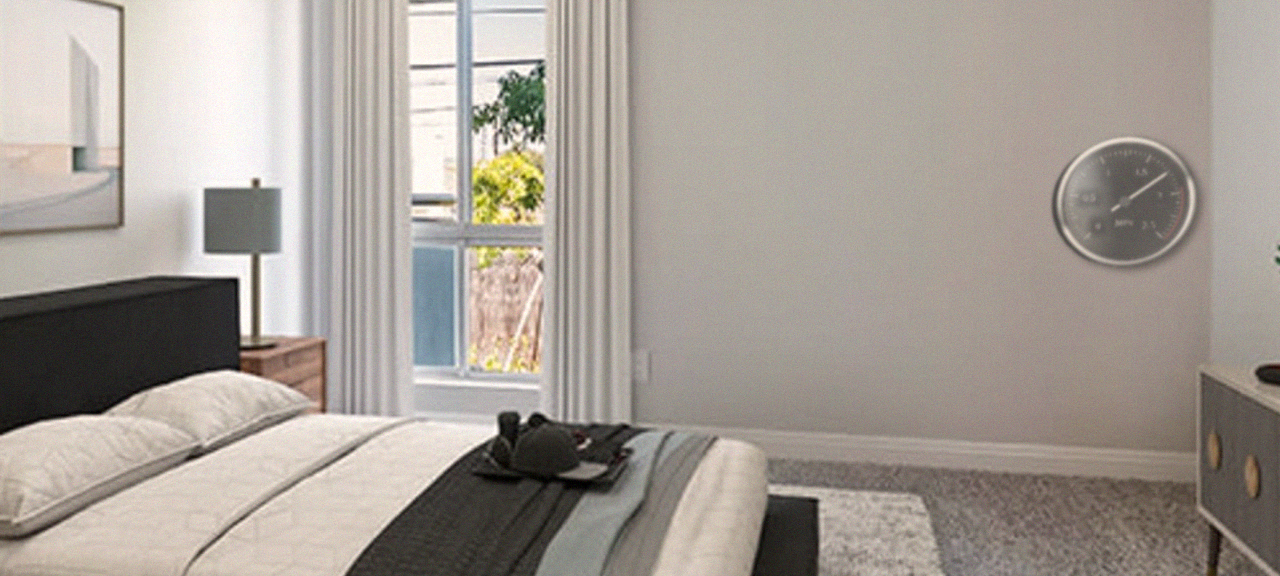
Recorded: 1.75 MPa
